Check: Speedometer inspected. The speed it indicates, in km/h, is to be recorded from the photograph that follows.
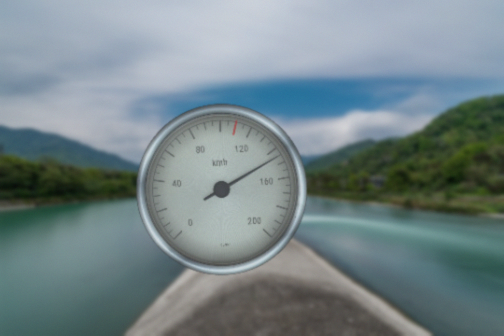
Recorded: 145 km/h
